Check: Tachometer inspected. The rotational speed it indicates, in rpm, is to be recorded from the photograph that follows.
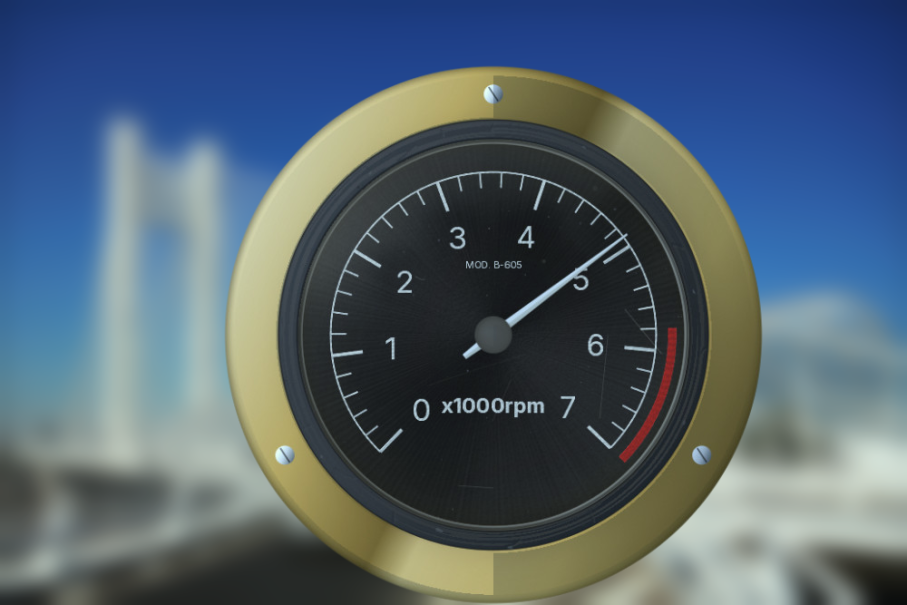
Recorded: 4900 rpm
